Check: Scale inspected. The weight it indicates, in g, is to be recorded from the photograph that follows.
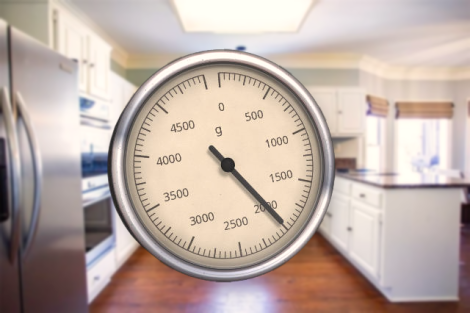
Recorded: 2000 g
